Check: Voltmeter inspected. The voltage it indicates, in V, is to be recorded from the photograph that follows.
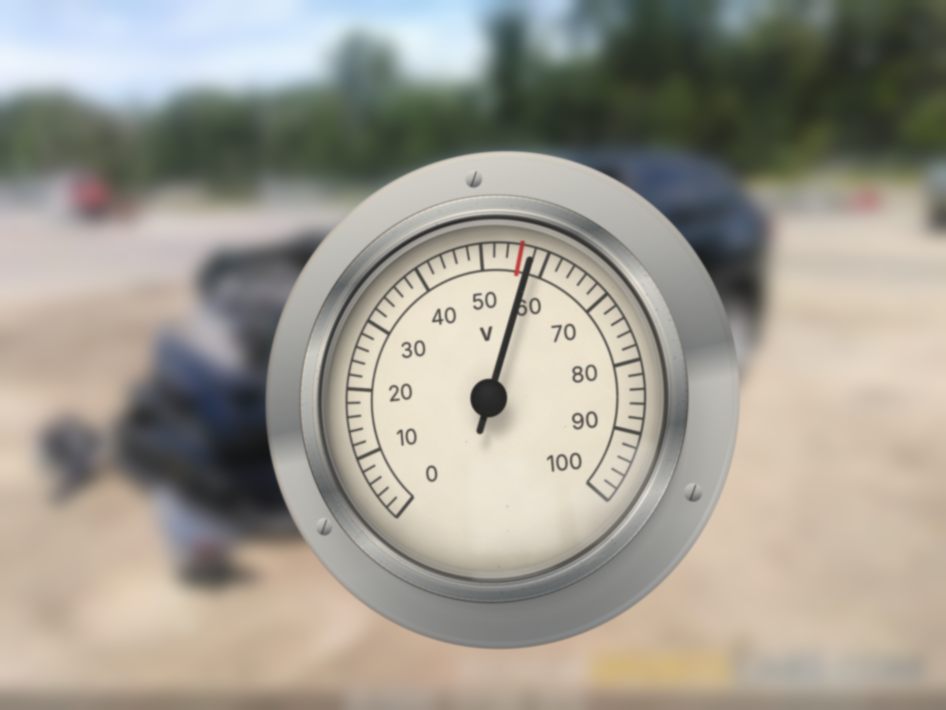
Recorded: 58 V
